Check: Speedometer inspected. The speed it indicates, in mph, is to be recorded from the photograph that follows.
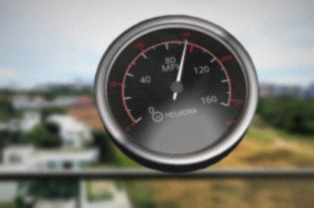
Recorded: 95 mph
